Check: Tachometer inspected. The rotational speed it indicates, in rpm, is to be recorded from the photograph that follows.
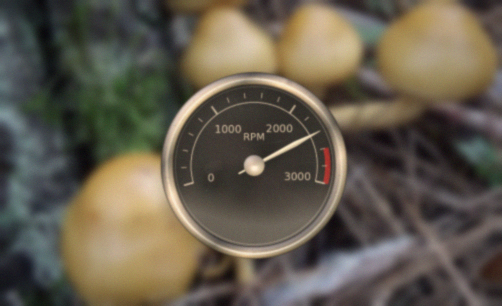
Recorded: 2400 rpm
